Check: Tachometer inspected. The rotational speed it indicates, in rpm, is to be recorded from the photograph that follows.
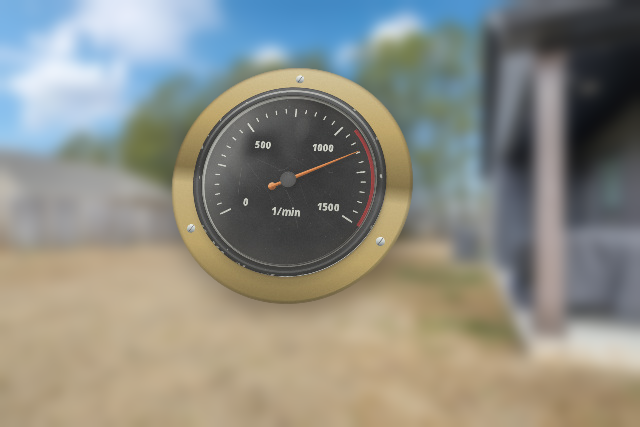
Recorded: 1150 rpm
